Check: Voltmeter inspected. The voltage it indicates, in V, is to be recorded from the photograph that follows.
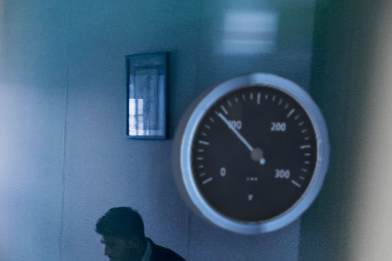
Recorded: 90 V
